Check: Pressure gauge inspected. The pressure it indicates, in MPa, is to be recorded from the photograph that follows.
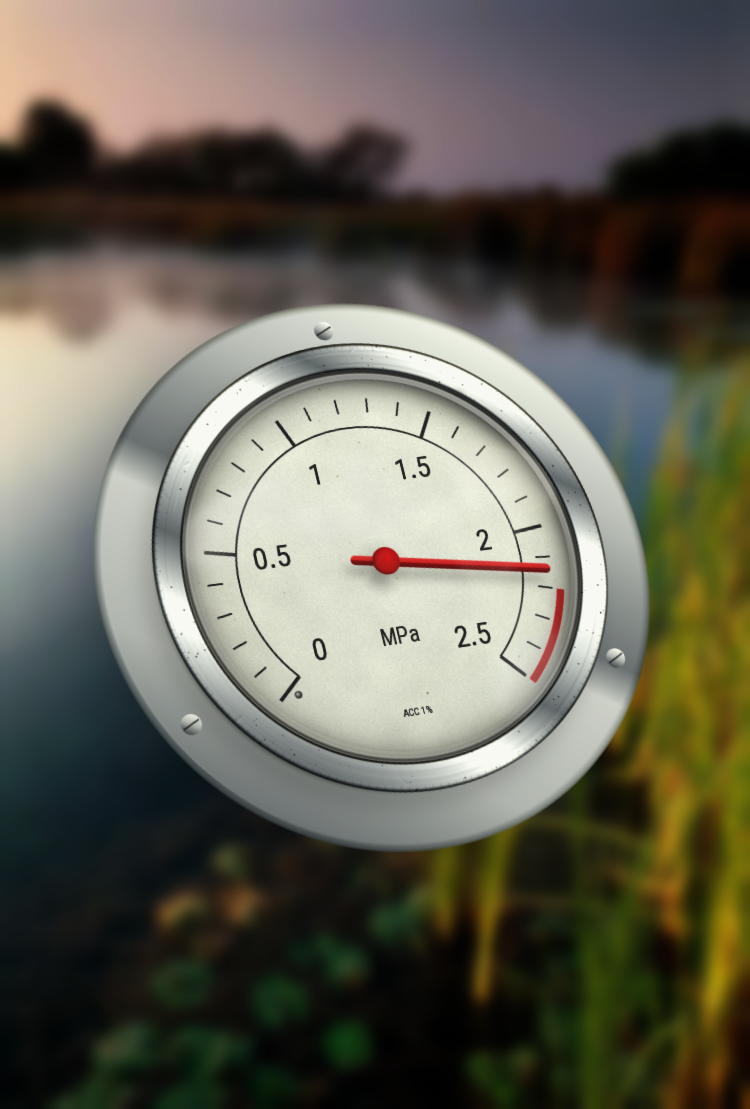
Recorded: 2.15 MPa
